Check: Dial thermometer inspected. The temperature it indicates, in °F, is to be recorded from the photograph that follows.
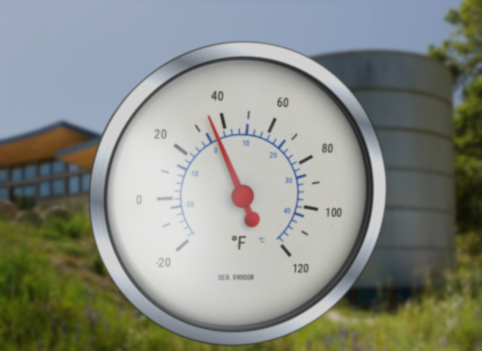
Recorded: 35 °F
